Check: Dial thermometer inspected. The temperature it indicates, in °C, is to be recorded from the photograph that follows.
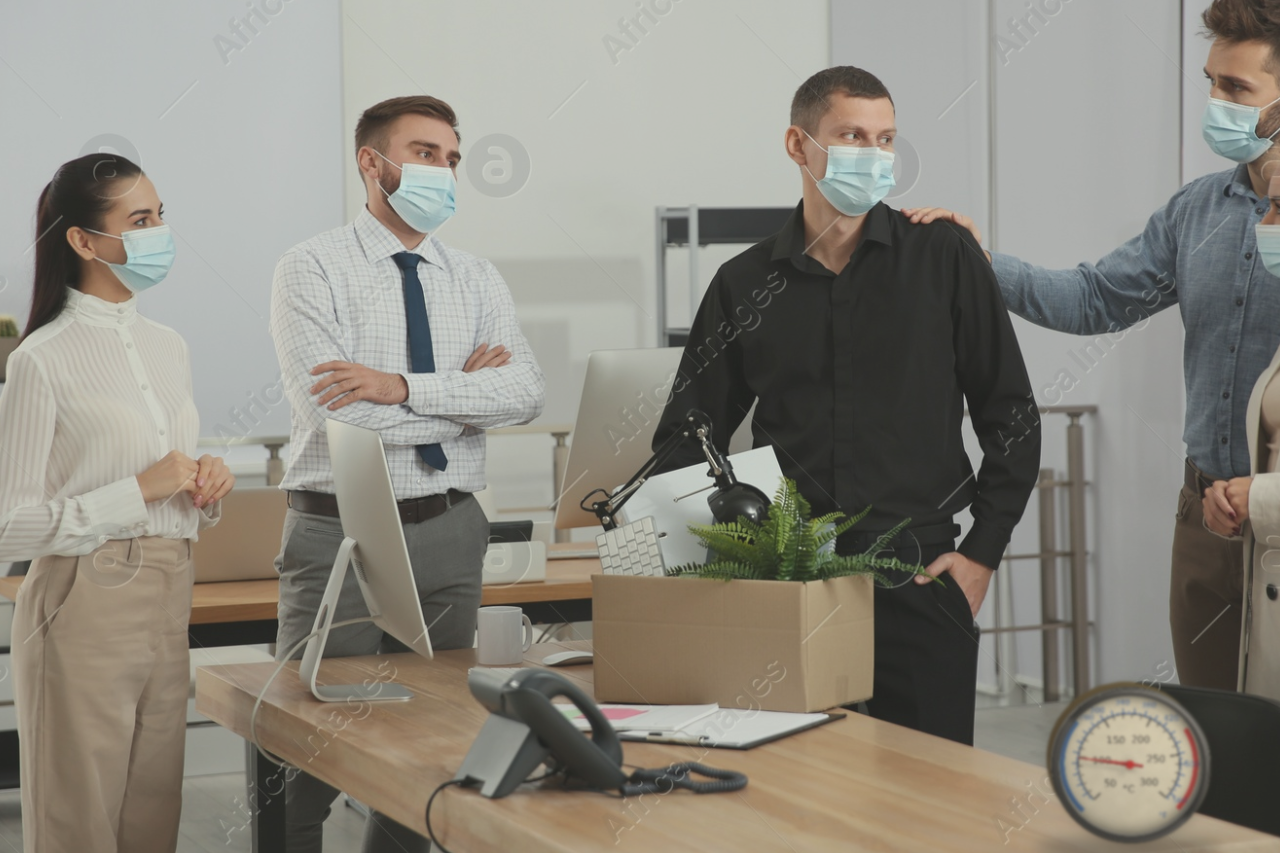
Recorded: 100 °C
